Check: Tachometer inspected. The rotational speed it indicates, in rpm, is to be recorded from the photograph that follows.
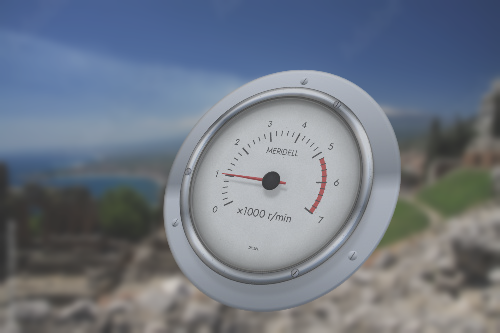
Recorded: 1000 rpm
